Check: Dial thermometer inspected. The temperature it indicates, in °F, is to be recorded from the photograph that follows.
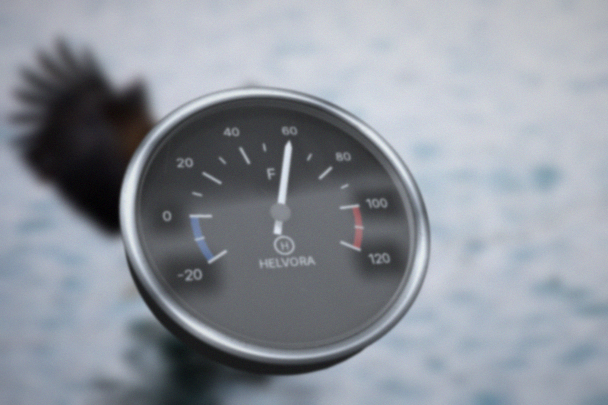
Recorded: 60 °F
